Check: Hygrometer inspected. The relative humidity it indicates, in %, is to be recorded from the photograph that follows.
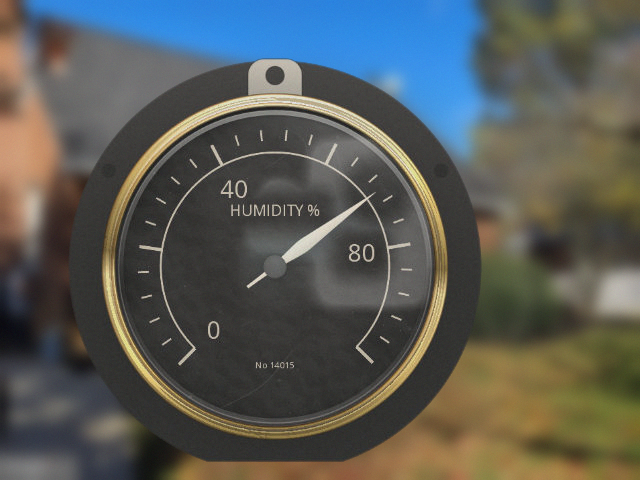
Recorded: 70 %
